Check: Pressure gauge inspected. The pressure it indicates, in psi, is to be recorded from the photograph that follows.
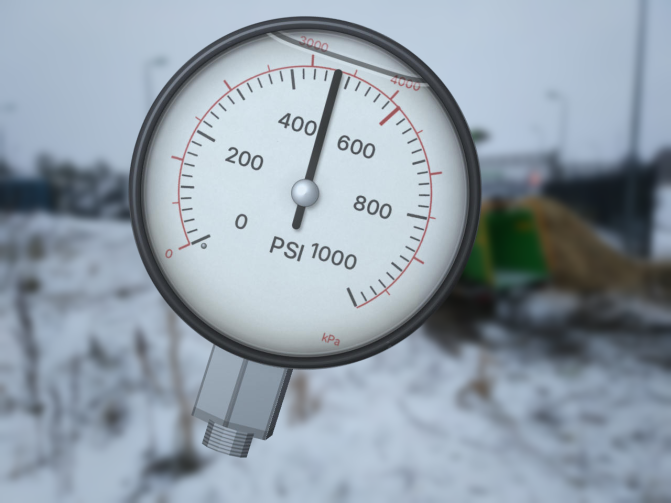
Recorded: 480 psi
